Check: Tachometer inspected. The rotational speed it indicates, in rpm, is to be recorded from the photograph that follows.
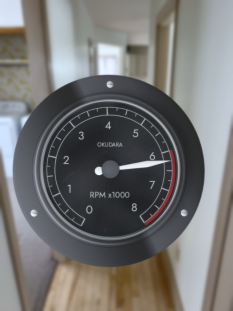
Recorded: 6250 rpm
